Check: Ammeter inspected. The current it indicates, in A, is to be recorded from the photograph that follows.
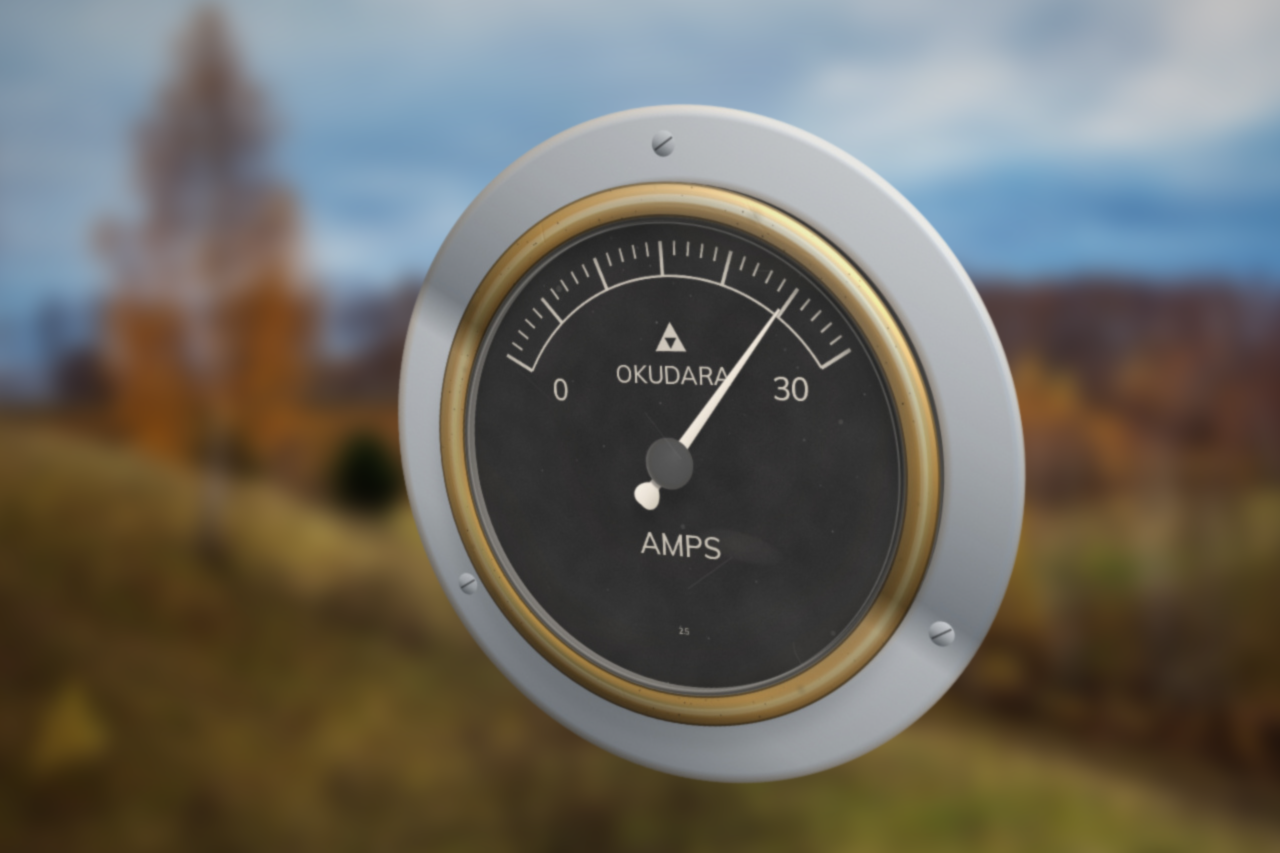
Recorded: 25 A
